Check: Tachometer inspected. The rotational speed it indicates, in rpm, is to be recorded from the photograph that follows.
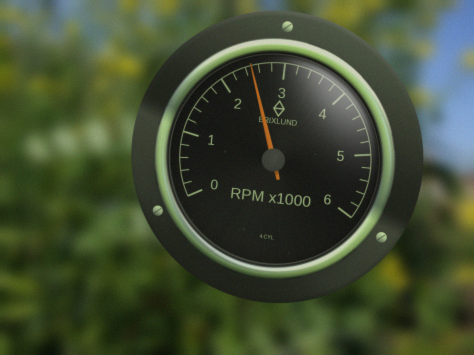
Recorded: 2500 rpm
